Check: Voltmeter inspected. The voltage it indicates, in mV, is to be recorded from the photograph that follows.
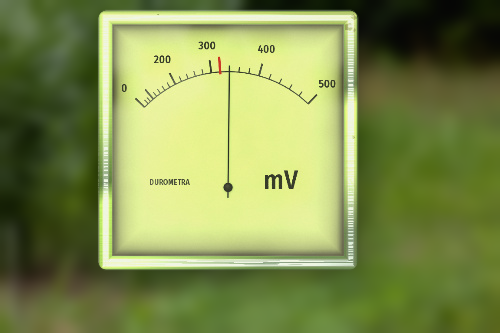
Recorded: 340 mV
